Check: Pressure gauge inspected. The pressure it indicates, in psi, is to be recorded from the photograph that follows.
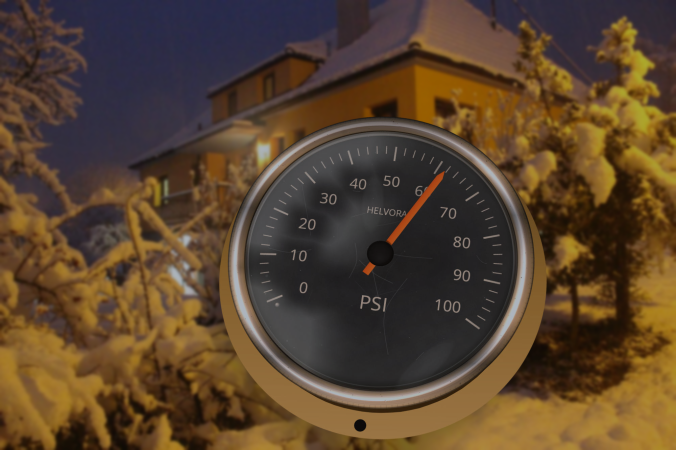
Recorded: 62 psi
